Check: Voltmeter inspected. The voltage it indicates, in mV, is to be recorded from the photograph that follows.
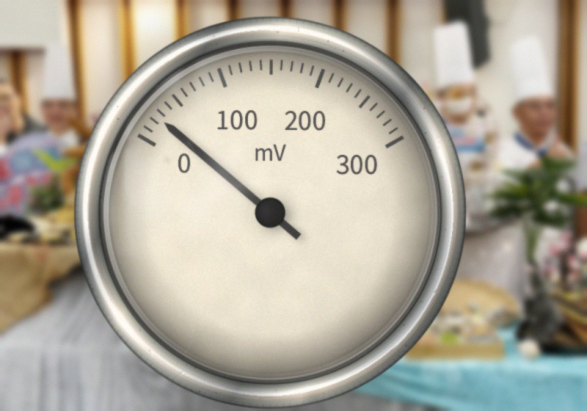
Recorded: 25 mV
